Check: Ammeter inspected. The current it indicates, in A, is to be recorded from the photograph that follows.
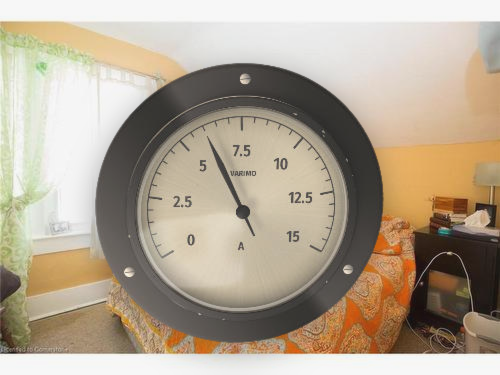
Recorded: 6 A
